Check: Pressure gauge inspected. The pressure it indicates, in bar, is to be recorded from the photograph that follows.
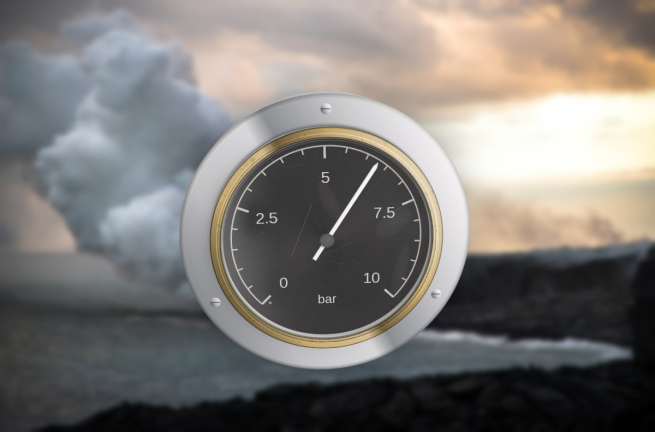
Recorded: 6.25 bar
